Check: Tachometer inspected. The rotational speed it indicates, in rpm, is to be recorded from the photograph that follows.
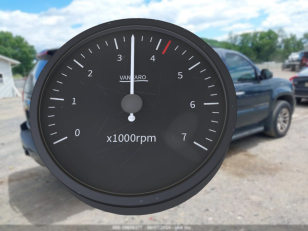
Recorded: 3400 rpm
